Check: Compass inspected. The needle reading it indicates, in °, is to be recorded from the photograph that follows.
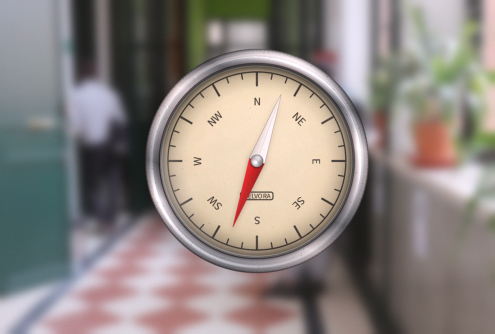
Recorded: 200 °
